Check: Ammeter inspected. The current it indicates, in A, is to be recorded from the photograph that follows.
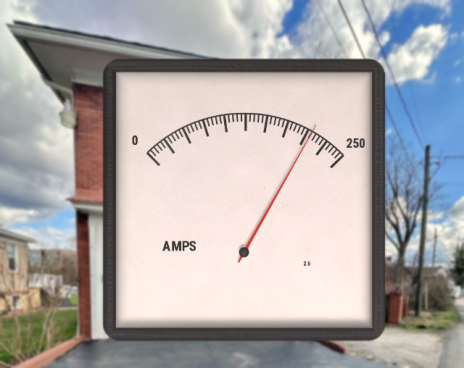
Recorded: 205 A
